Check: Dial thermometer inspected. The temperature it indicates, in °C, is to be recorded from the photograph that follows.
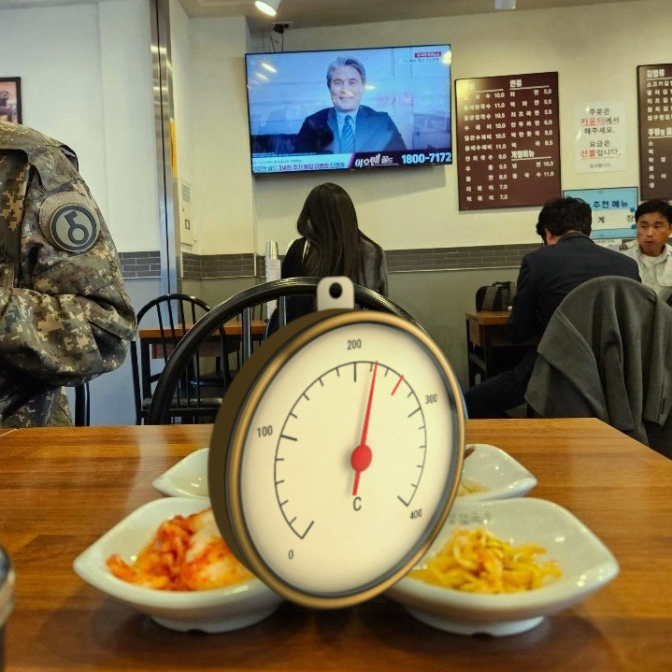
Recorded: 220 °C
